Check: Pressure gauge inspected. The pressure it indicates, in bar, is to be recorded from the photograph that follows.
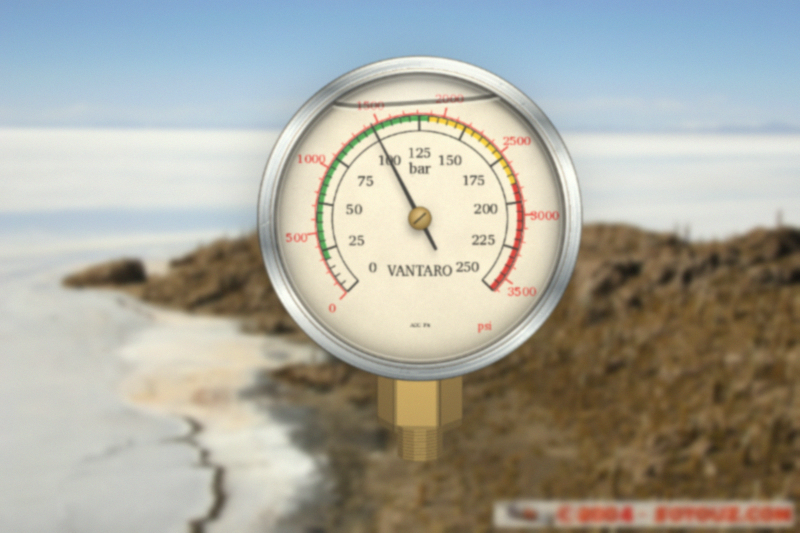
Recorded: 100 bar
